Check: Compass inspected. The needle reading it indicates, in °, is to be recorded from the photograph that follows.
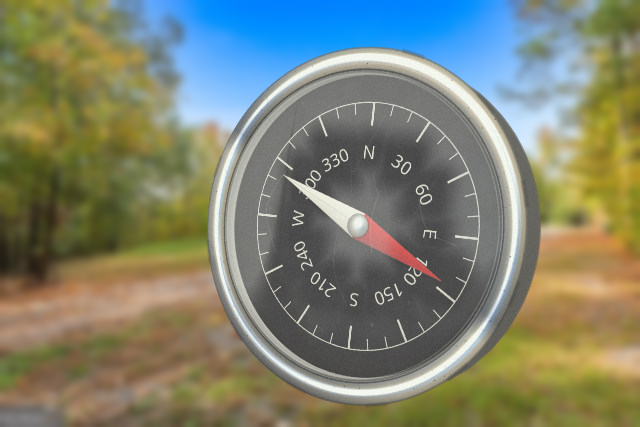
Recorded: 115 °
